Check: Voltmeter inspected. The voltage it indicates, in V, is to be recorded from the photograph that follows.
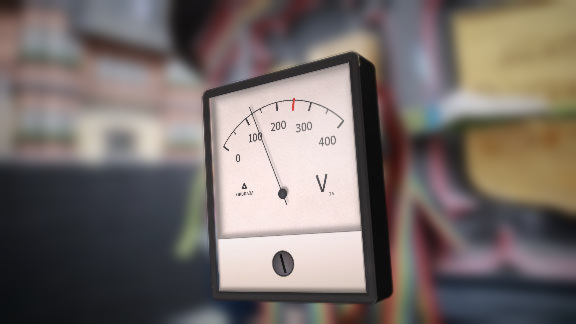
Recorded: 125 V
